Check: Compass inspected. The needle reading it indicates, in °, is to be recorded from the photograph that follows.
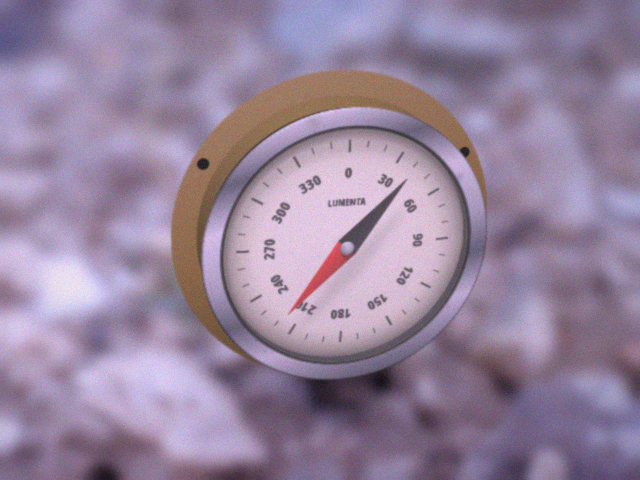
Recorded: 220 °
